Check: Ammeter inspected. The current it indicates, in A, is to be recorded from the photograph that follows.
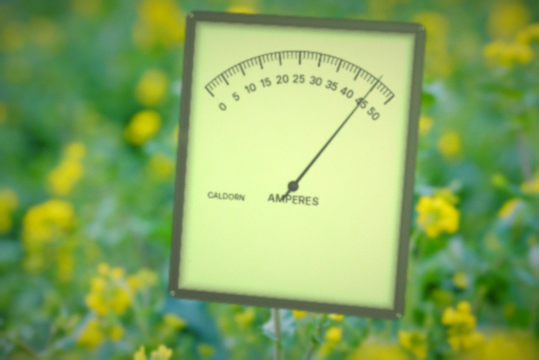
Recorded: 45 A
